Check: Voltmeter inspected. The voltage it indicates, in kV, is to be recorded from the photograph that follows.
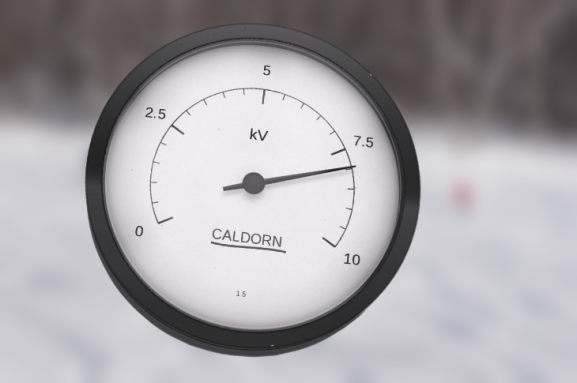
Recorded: 8 kV
